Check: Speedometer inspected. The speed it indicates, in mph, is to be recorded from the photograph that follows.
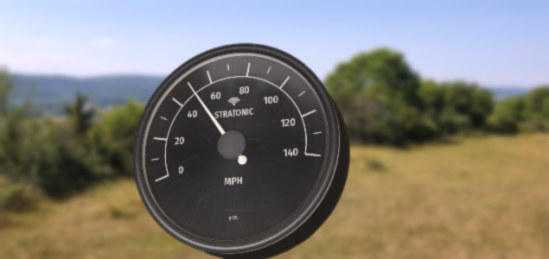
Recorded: 50 mph
